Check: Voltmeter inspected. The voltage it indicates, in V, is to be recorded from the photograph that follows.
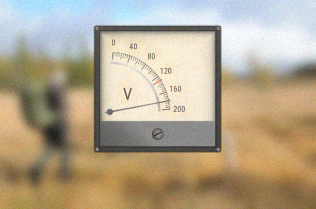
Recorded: 180 V
